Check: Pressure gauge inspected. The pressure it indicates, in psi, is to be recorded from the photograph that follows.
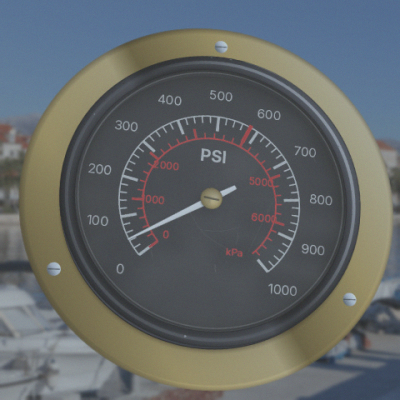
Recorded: 40 psi
